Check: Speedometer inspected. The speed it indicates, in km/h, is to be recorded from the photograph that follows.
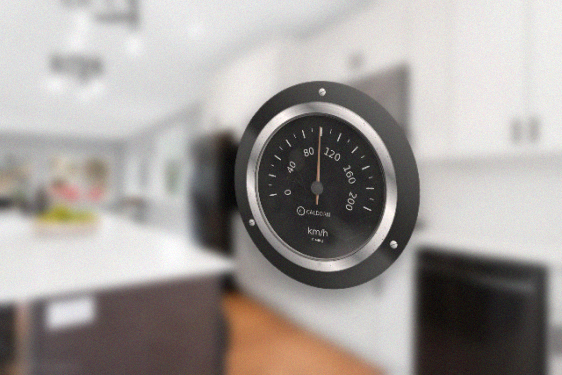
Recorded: 100 km/h
